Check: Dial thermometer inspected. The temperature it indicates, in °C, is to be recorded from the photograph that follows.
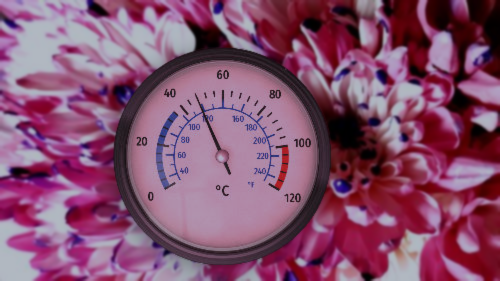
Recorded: 48 °C
